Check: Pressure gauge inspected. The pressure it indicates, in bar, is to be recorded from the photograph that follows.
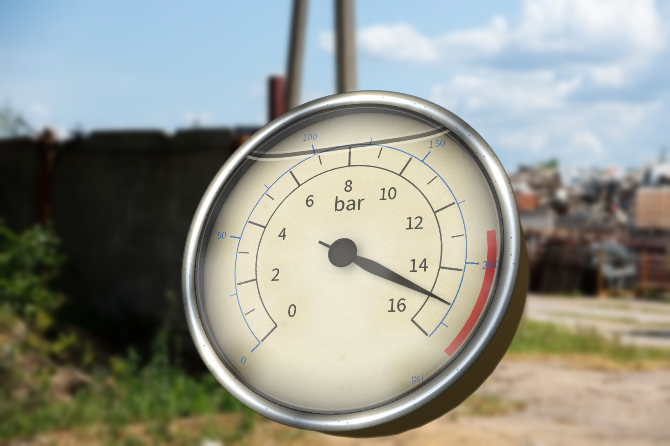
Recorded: 15 bar
